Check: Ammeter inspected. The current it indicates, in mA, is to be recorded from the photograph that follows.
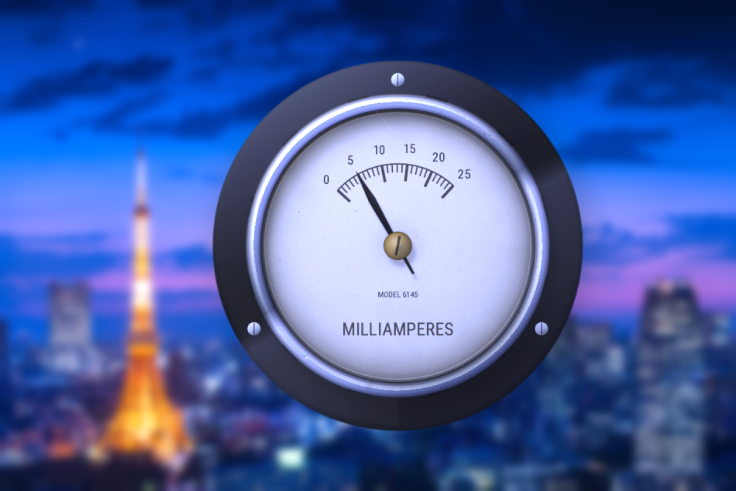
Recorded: 5 mA
